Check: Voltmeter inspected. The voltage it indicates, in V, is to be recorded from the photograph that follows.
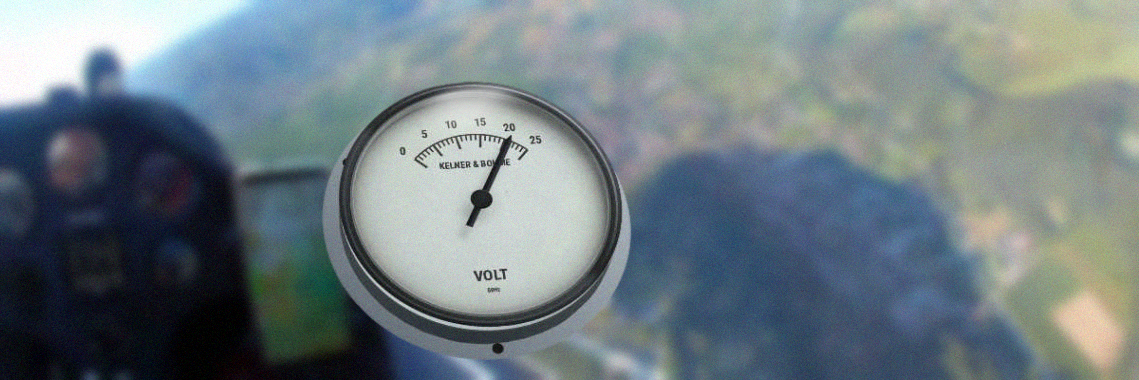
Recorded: 21 V
